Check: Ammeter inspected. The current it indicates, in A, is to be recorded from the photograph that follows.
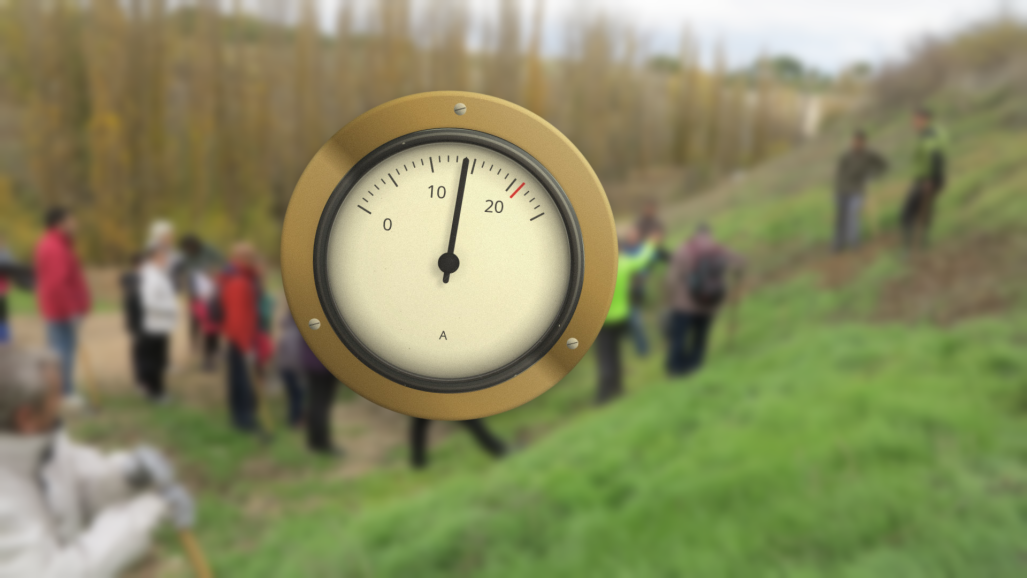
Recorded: 14 A
